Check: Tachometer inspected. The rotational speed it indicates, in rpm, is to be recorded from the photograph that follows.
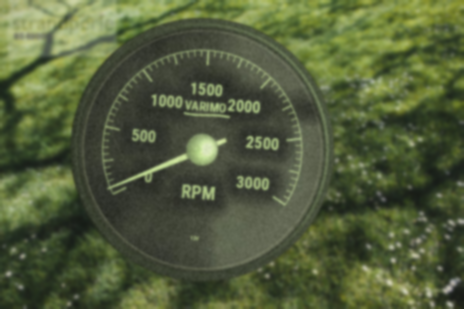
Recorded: 50 rpm
